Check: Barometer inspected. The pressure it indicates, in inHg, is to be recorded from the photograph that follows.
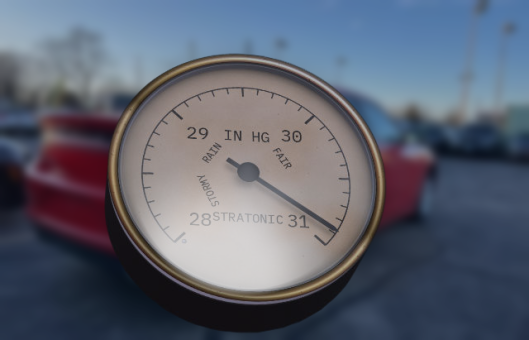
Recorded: 30.9 inHg
